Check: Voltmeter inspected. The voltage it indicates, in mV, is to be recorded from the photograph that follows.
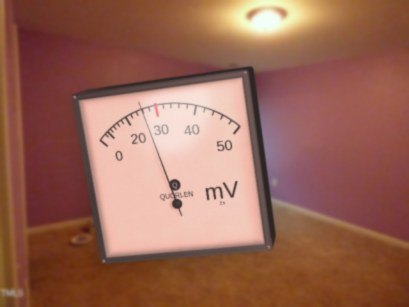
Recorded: 26 mV
